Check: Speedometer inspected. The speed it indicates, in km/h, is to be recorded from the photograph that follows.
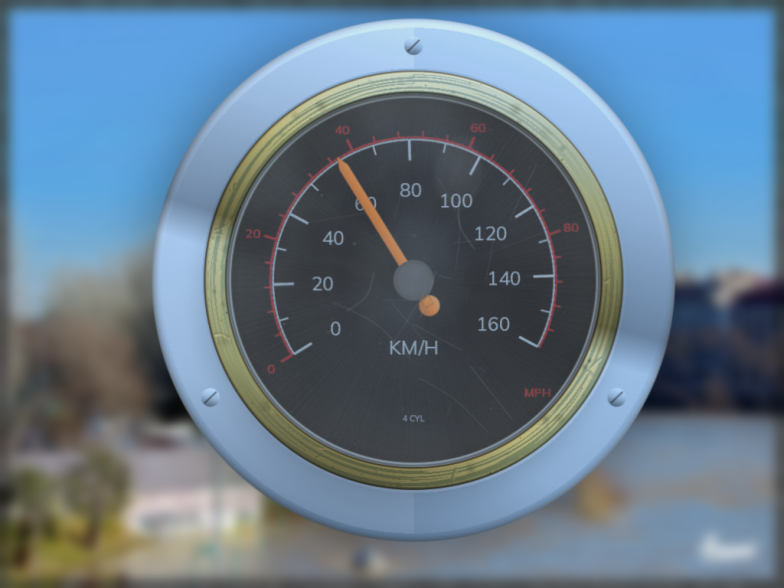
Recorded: 60 km/h
